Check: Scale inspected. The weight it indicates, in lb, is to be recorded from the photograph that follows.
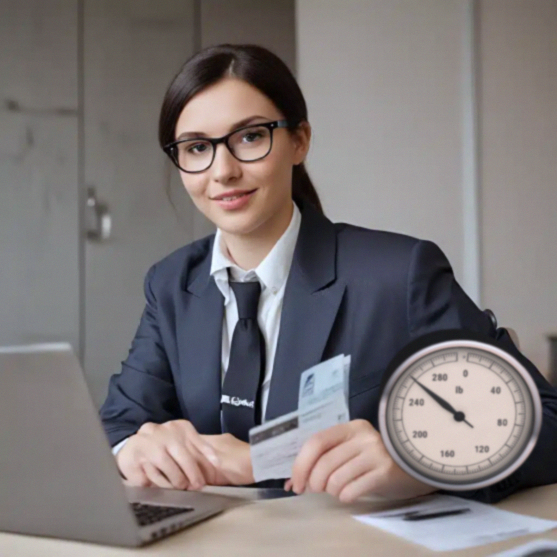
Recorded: 260 lb
